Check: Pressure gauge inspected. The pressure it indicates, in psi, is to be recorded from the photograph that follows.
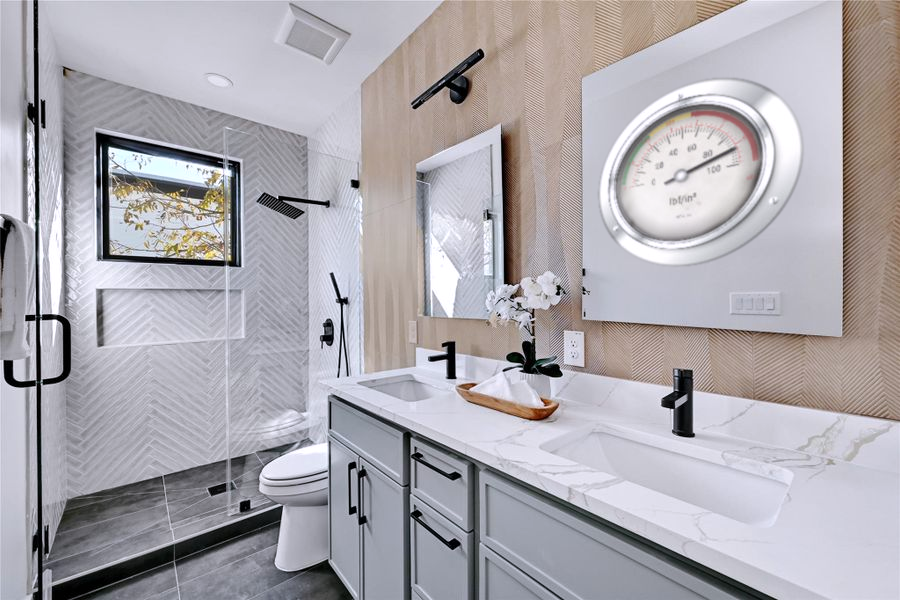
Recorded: 90 psi
